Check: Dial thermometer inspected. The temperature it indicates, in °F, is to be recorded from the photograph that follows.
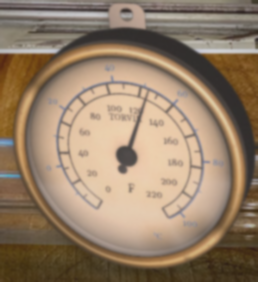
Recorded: 125 °F
